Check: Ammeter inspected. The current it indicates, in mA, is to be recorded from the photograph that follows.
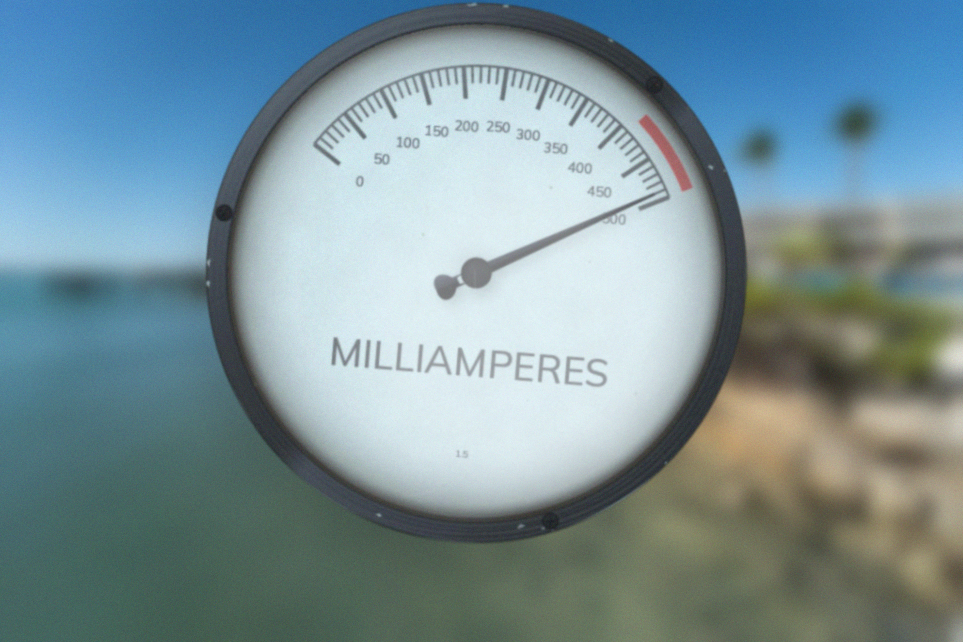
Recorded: 490 mA
